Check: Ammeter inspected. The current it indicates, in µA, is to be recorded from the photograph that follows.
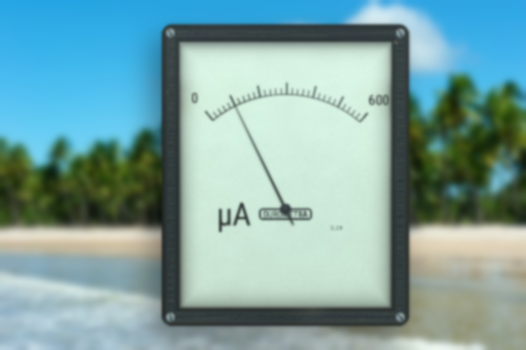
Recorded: 100 µA
